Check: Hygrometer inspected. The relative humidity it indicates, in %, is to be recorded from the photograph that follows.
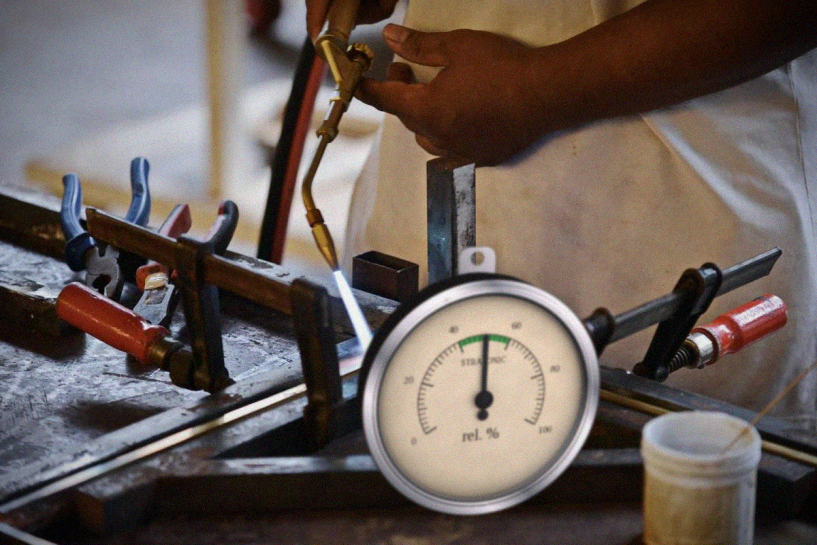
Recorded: 50 %
